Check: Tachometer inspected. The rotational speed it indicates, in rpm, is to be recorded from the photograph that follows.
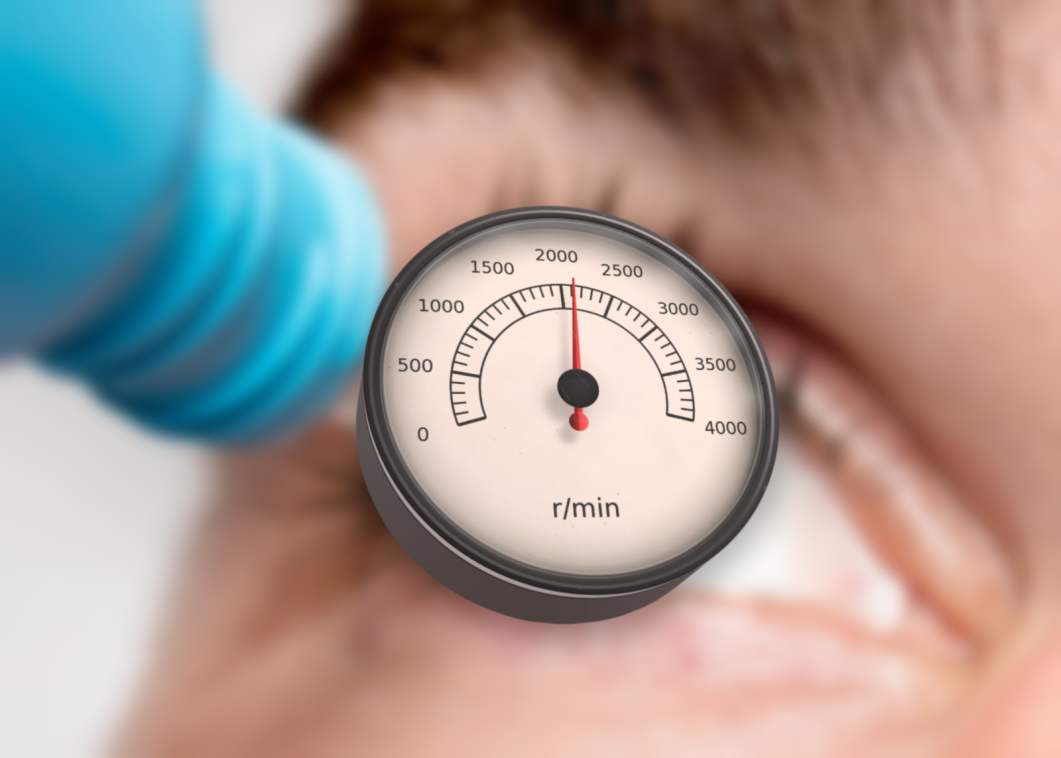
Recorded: 2100 rpm
